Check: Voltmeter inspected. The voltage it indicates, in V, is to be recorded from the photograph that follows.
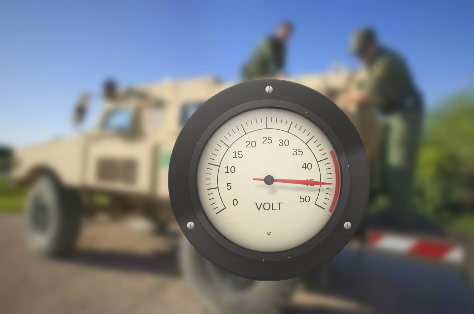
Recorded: 45 V
